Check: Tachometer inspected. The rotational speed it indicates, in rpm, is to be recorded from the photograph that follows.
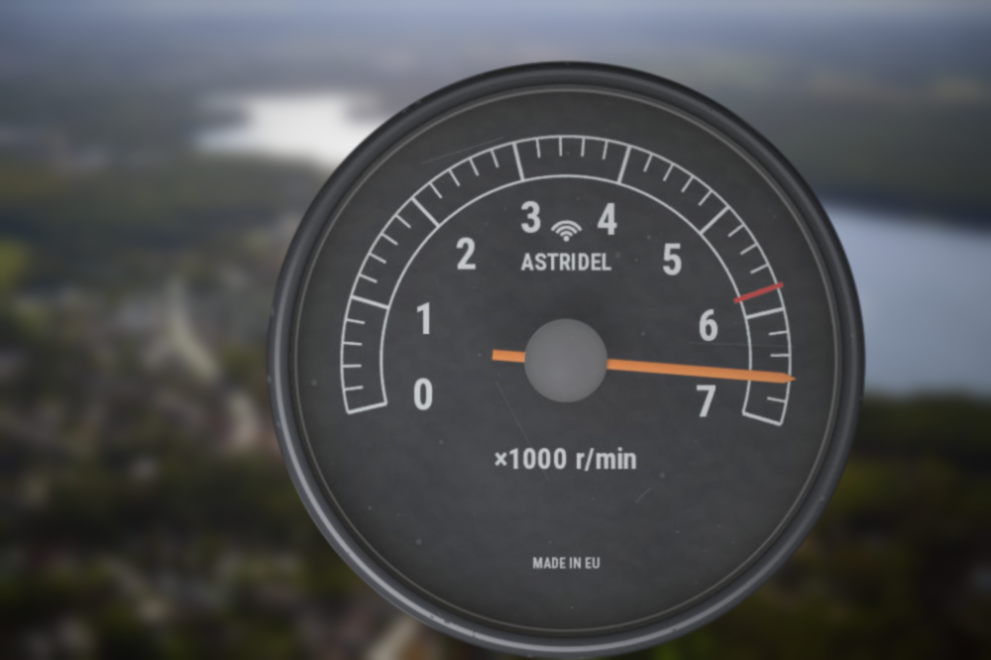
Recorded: 6600 rpm
